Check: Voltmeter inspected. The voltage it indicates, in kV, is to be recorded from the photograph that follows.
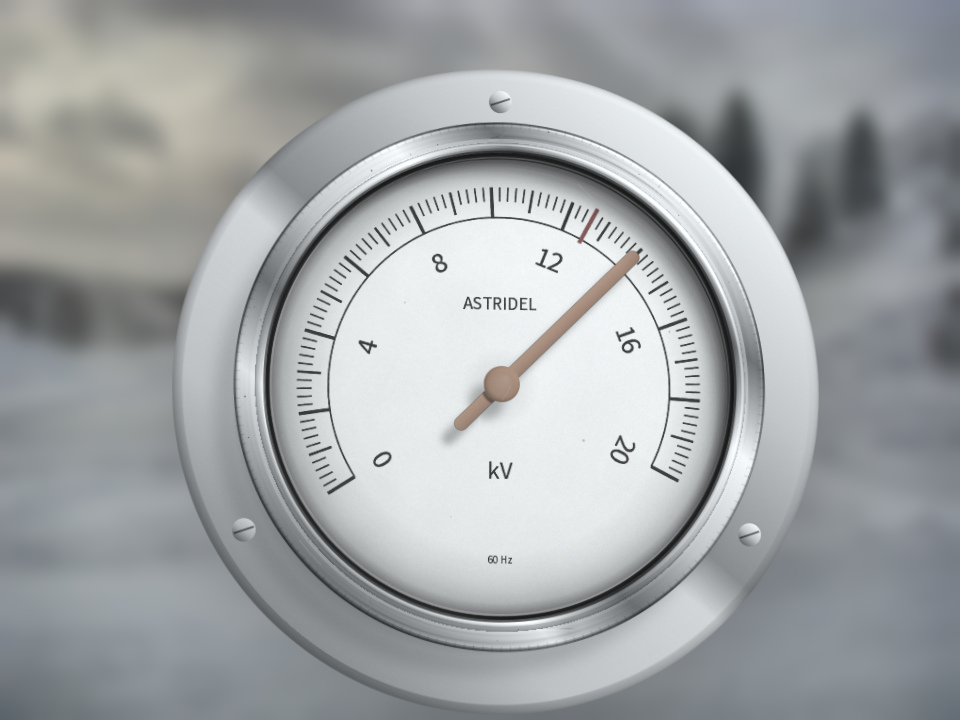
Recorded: 14 kV
